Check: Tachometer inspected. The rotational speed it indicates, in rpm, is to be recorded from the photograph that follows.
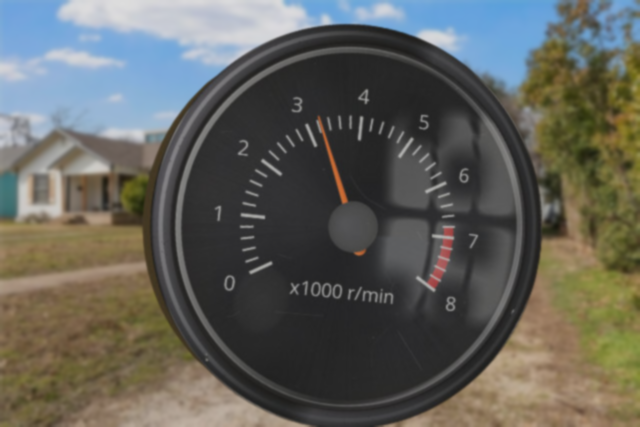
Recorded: 3200 rpm
